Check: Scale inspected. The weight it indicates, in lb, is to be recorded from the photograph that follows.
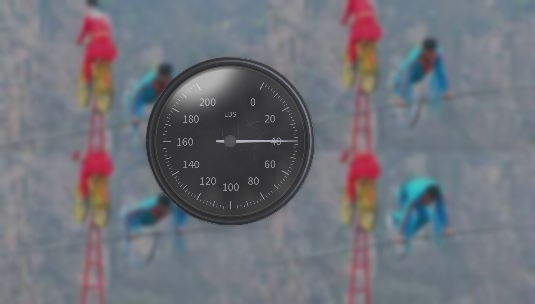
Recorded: 40 lb
